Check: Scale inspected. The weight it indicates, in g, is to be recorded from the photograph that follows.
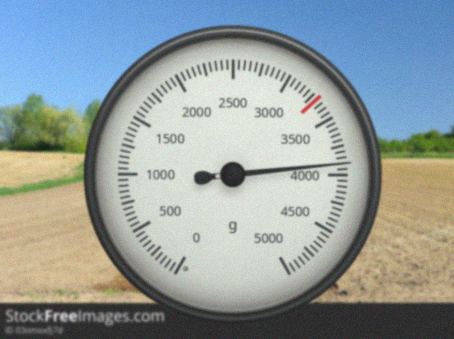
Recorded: 3900 g
